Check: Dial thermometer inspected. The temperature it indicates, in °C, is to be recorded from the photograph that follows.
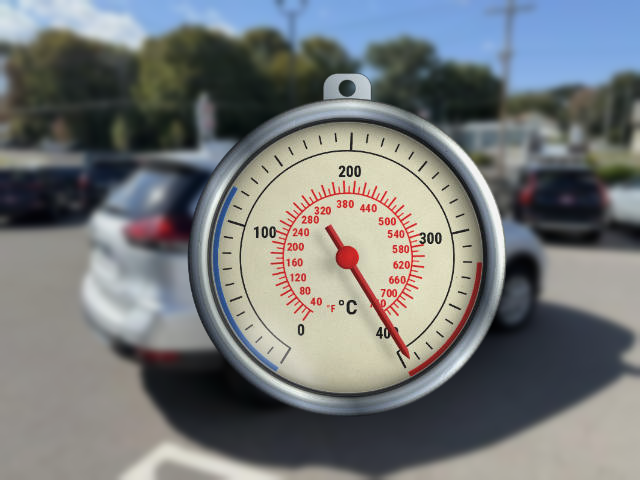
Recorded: 395 °C
